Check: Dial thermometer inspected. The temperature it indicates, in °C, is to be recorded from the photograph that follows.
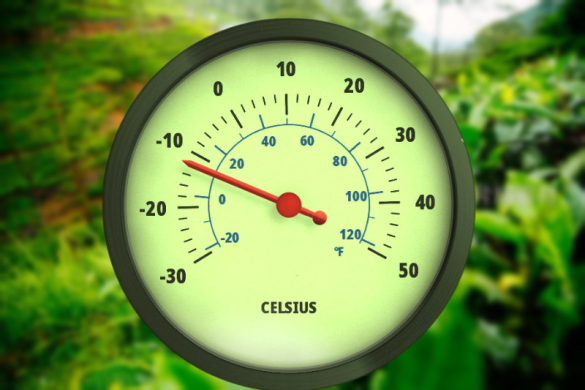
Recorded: -12 °C
